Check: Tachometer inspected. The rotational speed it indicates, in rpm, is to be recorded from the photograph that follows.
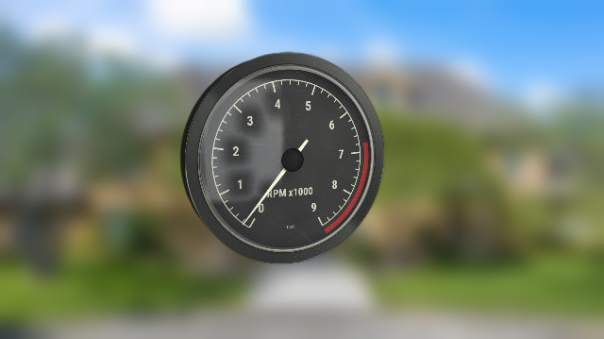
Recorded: 200 rpm
